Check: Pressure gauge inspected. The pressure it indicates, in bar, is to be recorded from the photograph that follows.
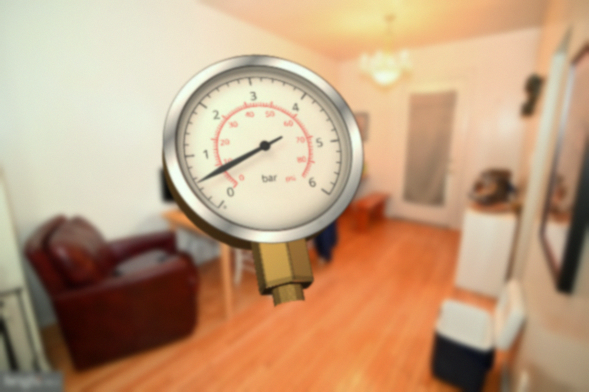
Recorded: 0.5 bar
